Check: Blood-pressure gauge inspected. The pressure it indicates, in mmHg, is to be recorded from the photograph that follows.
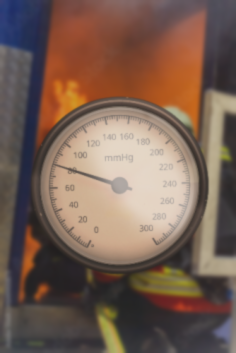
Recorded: 80 mmHg
